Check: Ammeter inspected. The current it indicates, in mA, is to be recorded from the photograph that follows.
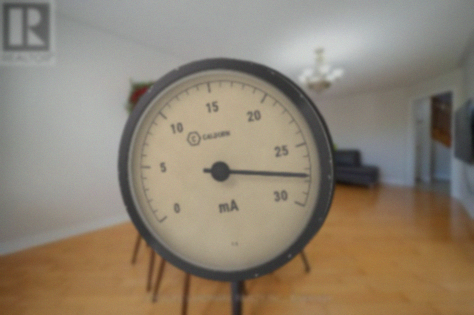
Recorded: 27.5 mA
